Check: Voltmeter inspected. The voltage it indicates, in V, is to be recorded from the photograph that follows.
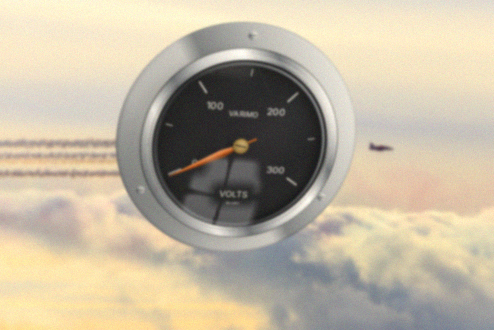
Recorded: 0 V
